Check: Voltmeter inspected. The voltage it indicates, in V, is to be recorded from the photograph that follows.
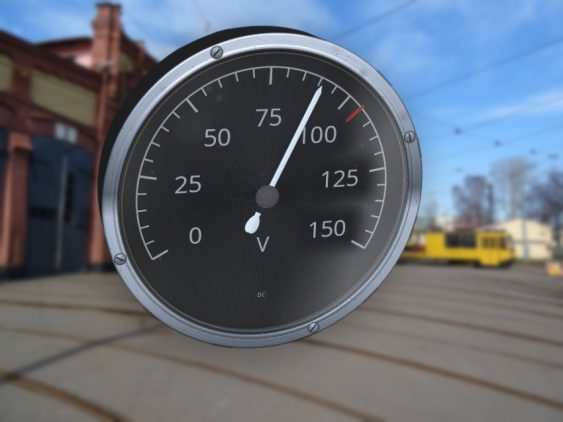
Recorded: 90 V
